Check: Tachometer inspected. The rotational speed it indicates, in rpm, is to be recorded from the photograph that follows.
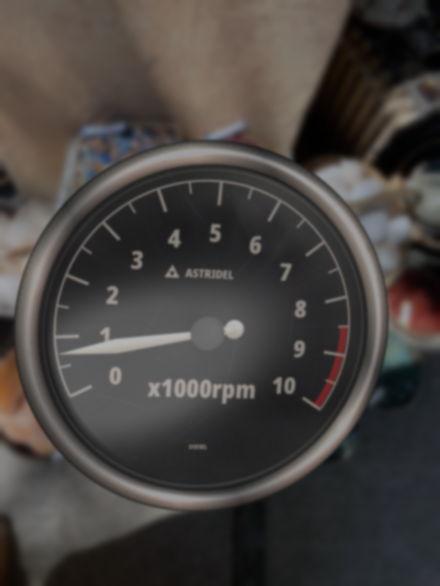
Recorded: 750 rpm
